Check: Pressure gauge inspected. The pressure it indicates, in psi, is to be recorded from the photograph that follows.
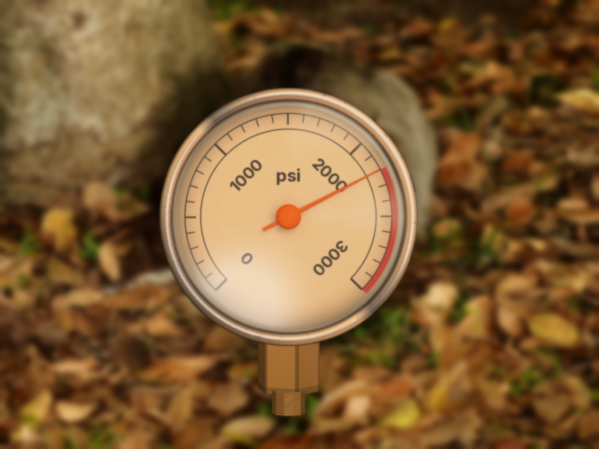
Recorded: 2200 psi
